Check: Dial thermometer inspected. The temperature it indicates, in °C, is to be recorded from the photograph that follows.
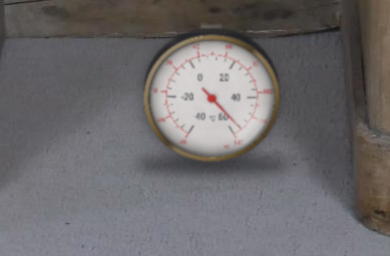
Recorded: 56 °C
